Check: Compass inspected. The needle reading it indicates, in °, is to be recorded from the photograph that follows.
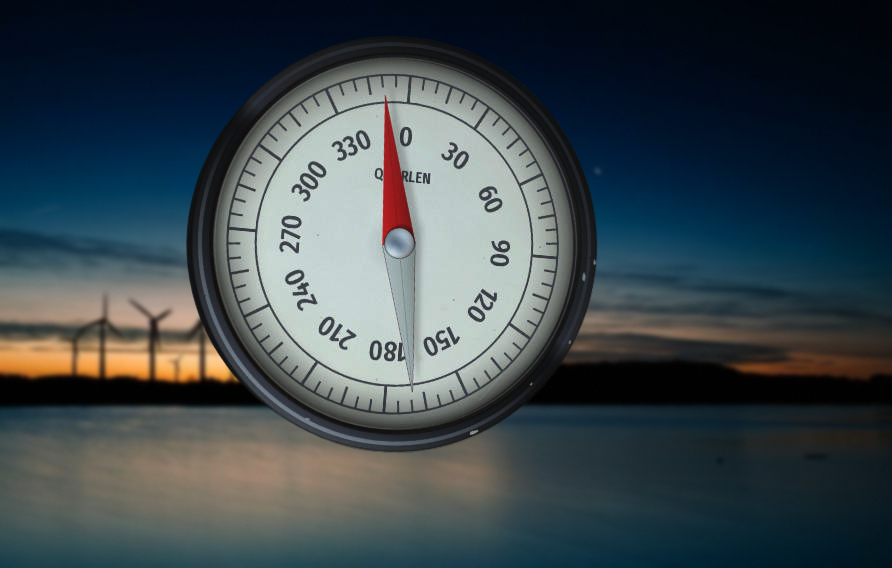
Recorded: 350 °
